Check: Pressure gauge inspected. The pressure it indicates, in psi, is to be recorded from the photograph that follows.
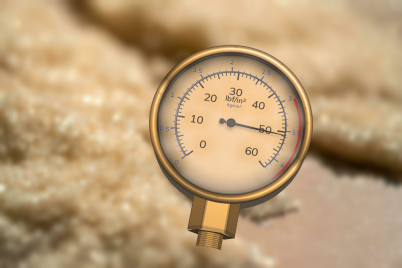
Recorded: 51 psi
